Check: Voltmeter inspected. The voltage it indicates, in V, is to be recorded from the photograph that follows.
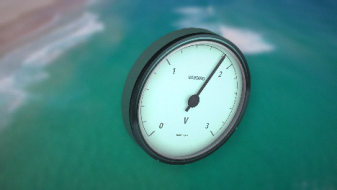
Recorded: 1.8 V
